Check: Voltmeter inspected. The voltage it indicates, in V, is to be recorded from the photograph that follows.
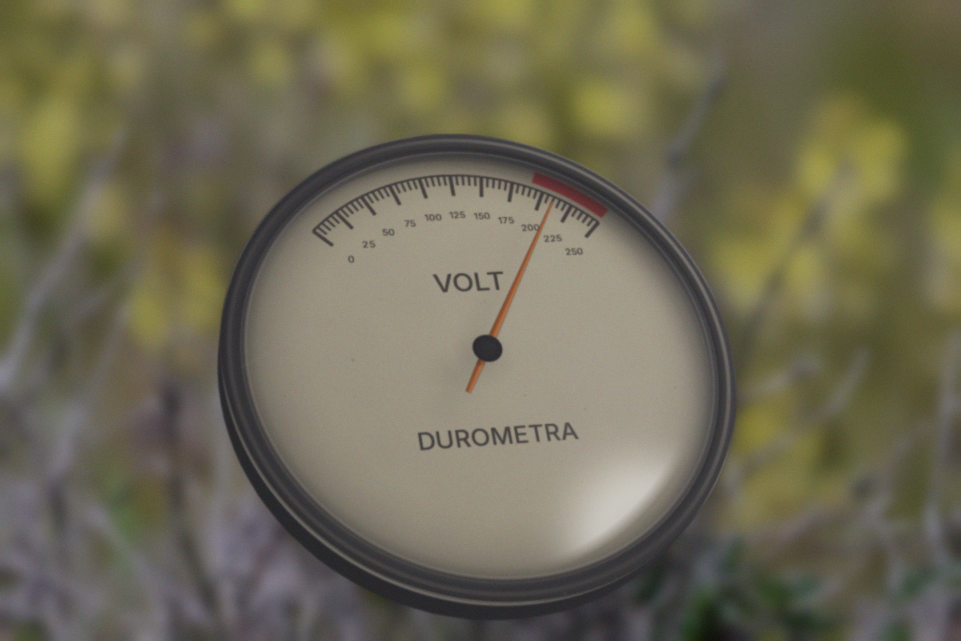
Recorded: 210 V
